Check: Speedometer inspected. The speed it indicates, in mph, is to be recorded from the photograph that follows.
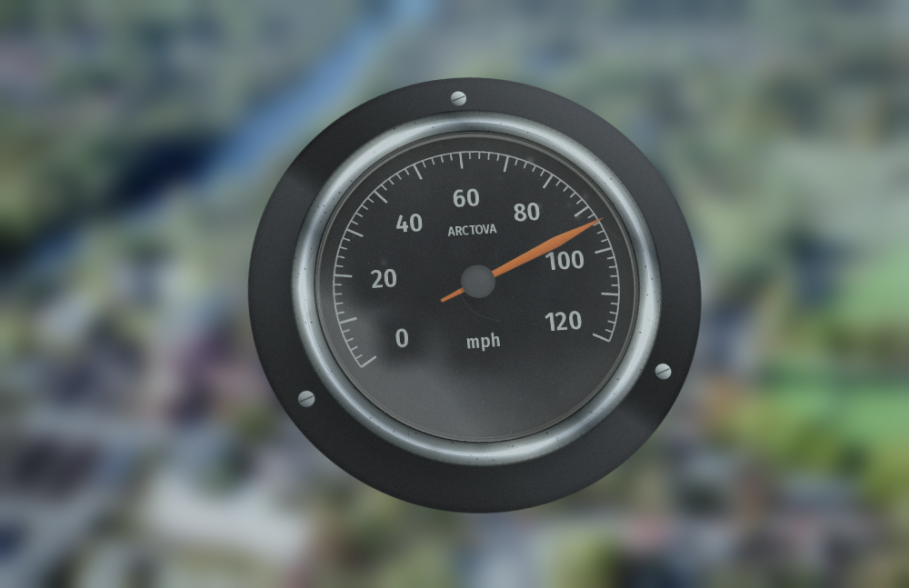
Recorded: 94 mph
